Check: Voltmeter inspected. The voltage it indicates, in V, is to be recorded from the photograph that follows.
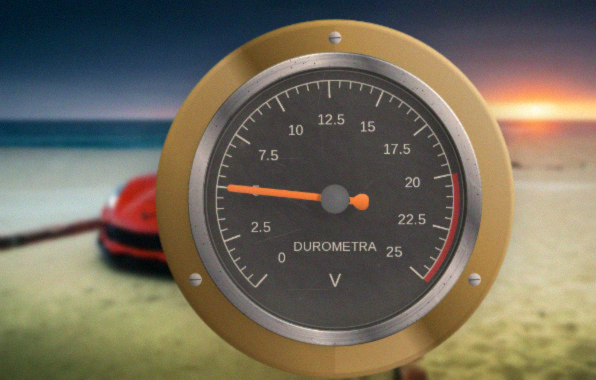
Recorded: 5 V
